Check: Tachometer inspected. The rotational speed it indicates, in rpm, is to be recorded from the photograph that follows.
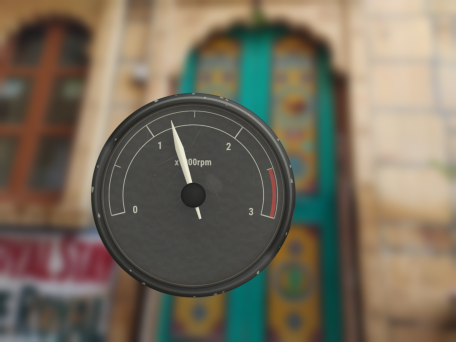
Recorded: 1250 rpm
